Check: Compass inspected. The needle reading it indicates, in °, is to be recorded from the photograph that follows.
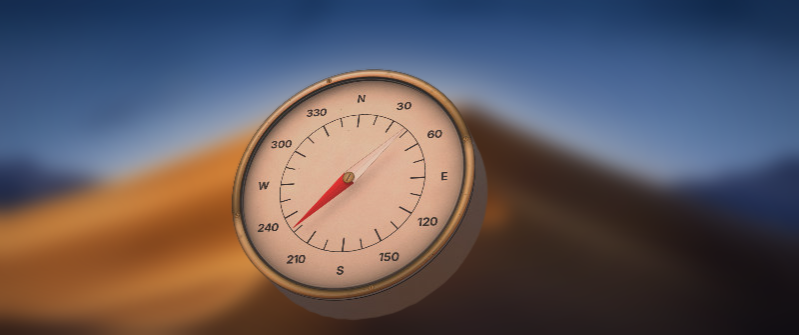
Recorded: 225 °
